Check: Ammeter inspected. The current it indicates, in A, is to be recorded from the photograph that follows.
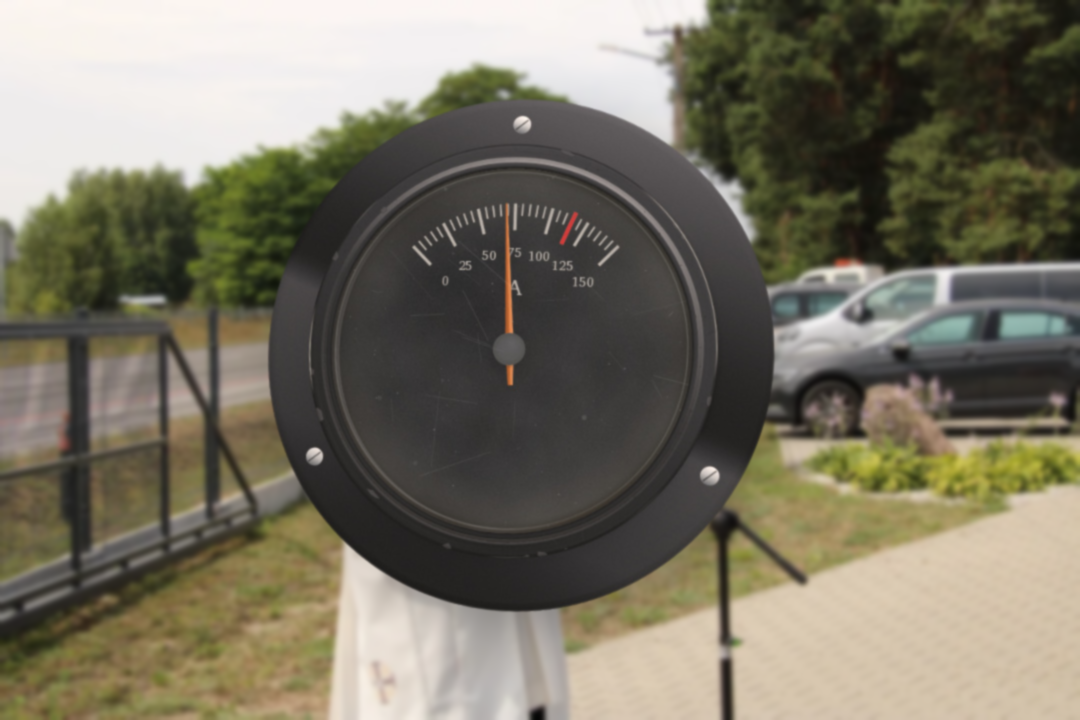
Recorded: 70 A
